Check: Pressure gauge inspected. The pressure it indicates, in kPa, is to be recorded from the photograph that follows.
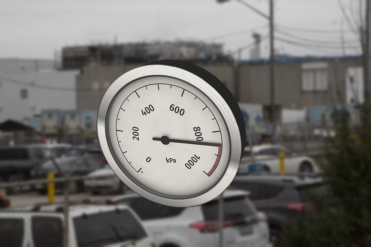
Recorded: 850 kPa
